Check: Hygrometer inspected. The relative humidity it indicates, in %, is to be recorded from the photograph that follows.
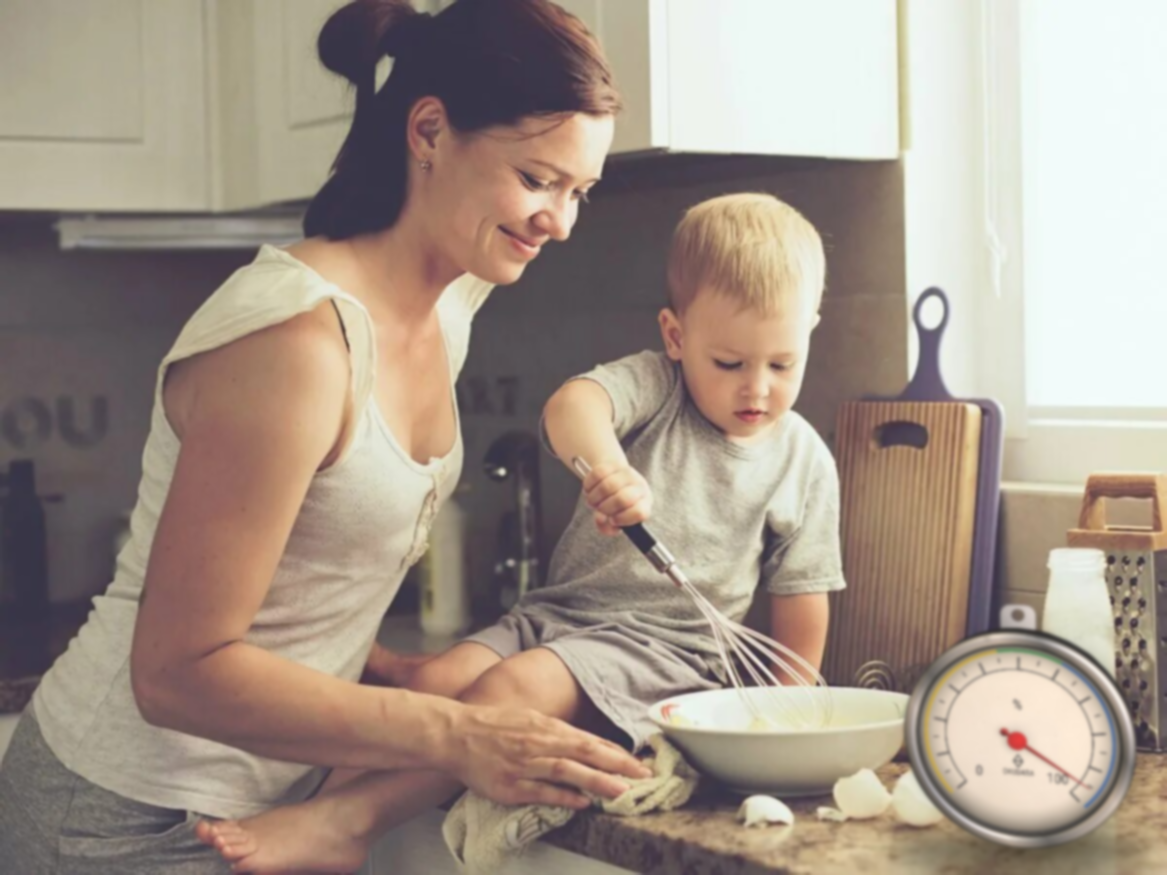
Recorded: 95 %
